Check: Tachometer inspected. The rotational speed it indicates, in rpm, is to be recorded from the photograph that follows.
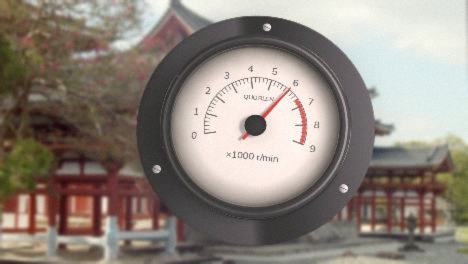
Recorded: 6000 rpm
